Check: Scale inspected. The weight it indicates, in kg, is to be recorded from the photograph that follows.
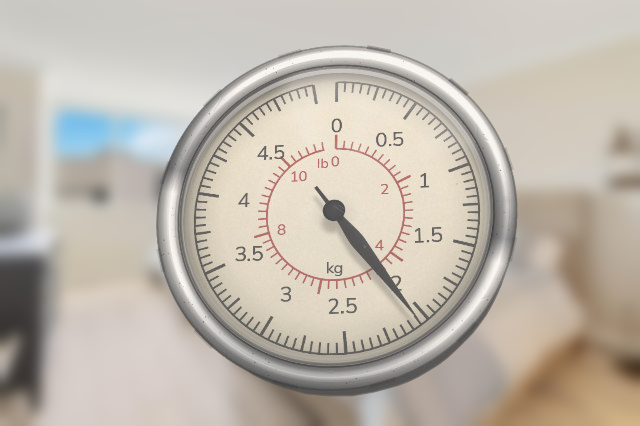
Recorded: 2.05 kg
